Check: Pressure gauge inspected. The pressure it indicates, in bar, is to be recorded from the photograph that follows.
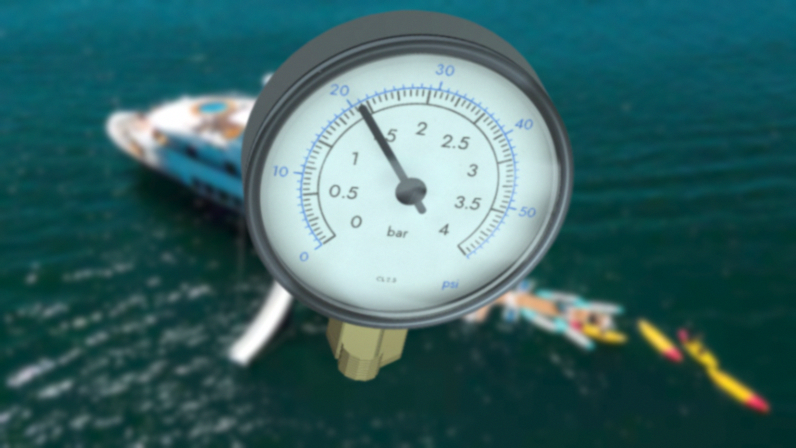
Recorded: 1.45 bar
